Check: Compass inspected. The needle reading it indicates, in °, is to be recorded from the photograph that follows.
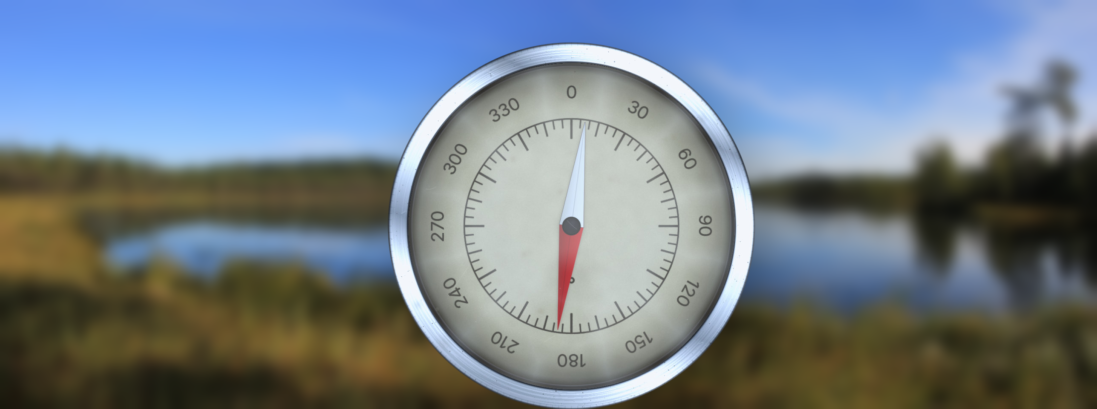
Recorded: 187.5 °
